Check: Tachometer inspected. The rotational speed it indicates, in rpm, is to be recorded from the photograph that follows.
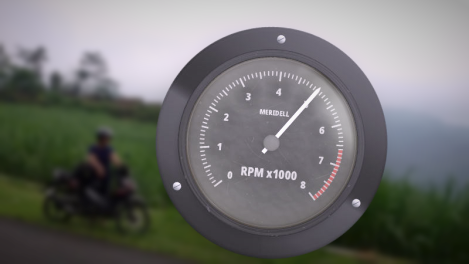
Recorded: 5000 rpm
